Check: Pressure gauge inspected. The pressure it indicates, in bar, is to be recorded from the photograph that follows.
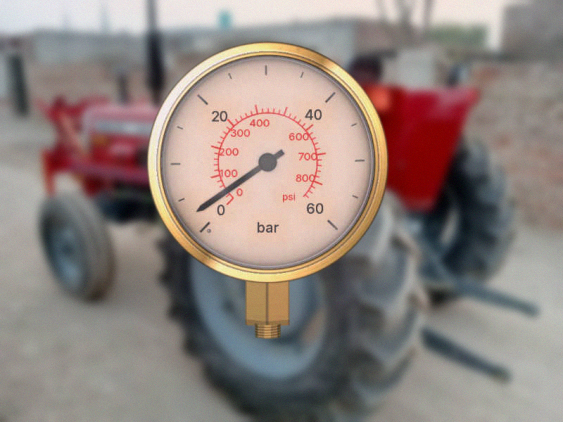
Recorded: 2.5 bar
